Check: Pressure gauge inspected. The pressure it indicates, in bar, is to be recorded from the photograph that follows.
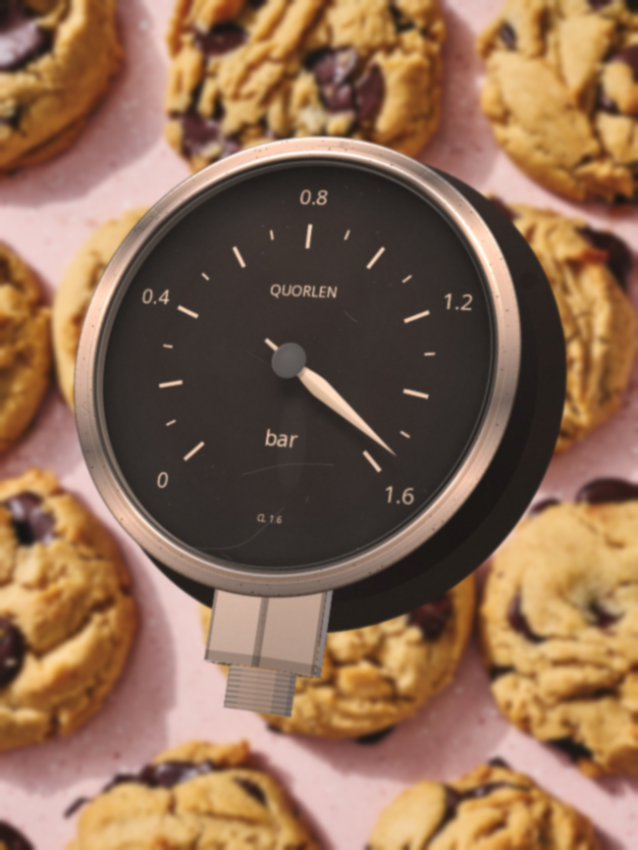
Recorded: 1.55 bar
